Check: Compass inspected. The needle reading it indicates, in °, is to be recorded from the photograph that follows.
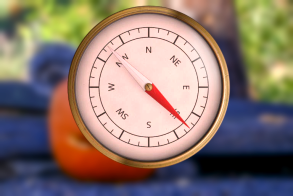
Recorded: 135 °
